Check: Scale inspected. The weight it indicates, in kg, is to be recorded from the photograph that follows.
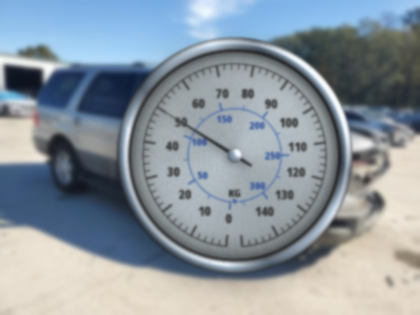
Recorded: 50 kg
